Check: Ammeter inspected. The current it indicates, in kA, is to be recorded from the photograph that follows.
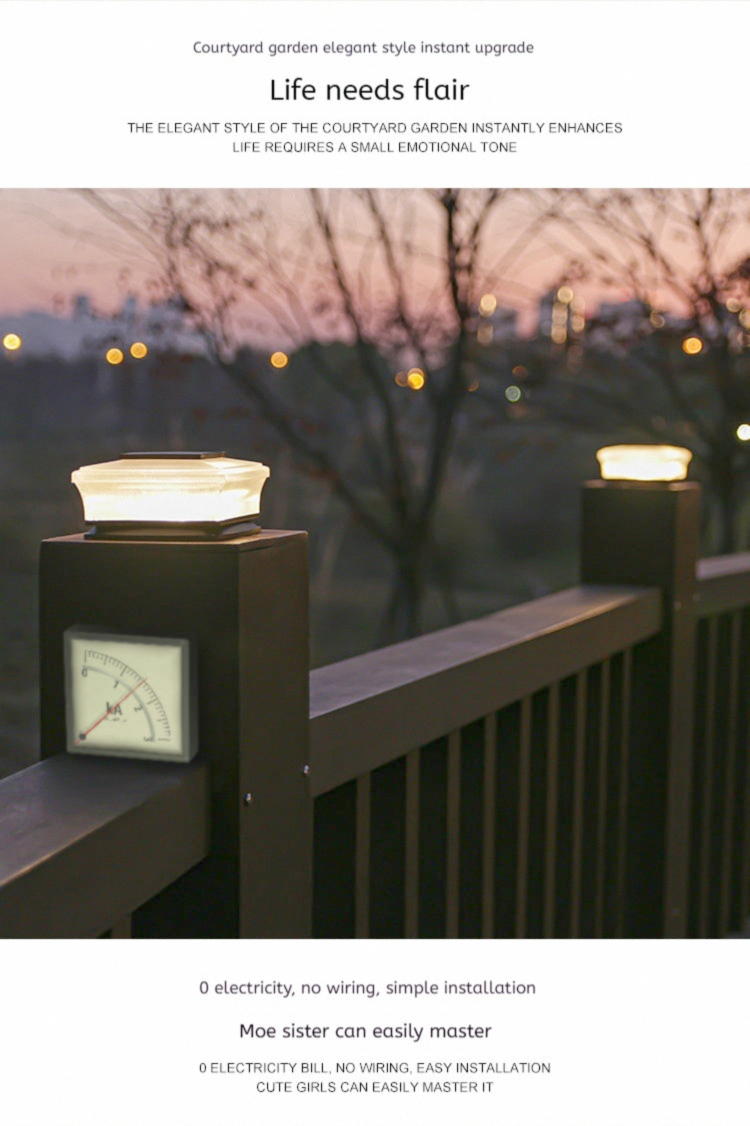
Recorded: 1.5 kA
